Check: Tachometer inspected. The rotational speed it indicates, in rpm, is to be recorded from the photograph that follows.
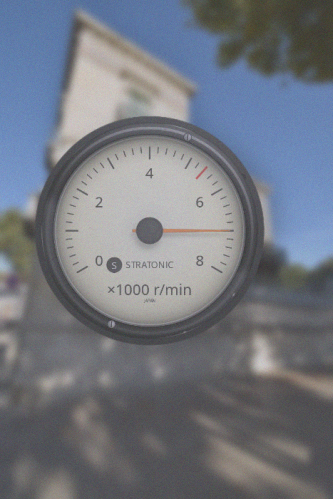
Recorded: 7000 rpm
